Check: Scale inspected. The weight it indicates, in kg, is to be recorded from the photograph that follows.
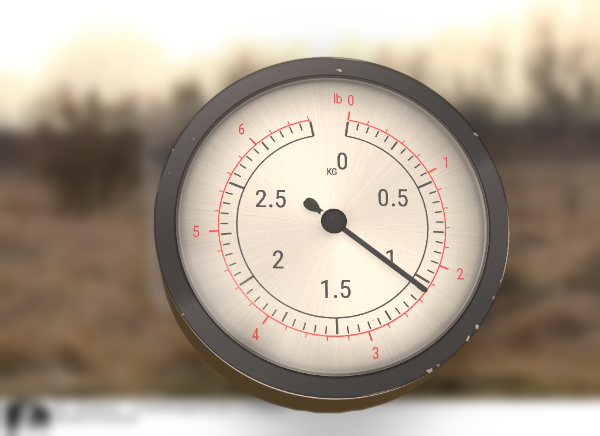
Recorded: 1.05 kg
